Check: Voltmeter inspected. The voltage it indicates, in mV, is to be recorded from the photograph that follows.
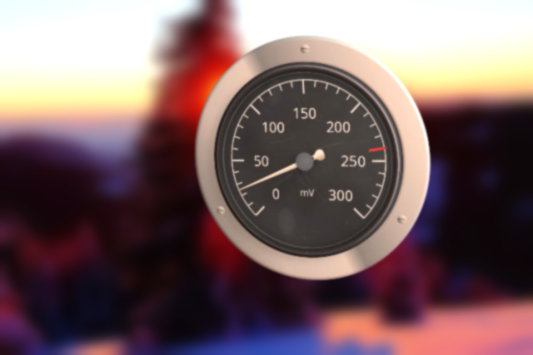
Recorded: 25 mV
